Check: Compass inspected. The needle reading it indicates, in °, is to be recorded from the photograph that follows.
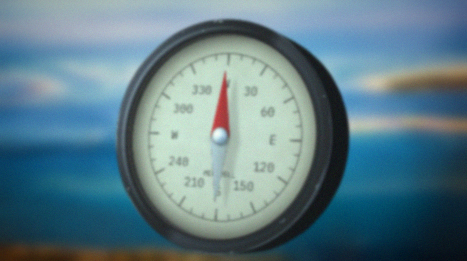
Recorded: 0 °
